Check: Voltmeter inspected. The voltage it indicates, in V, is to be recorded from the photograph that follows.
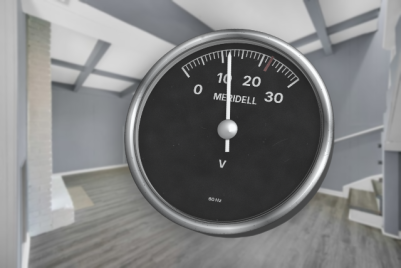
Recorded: 12 V
